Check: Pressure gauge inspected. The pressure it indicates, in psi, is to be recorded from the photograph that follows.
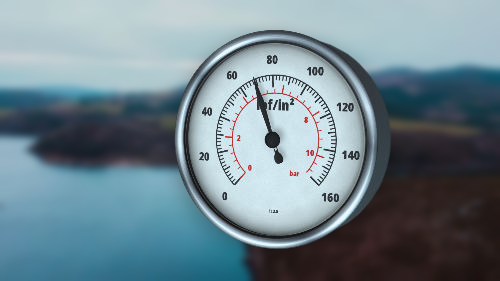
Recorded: 70 psi
